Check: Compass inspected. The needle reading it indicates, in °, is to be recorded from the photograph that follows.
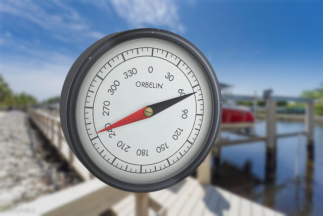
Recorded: 245 °
